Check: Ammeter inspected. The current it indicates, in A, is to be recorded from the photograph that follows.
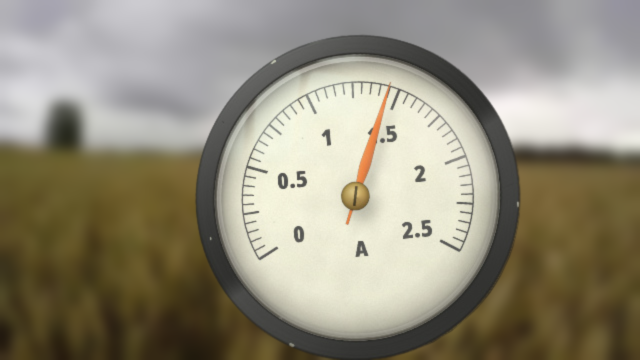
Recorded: 1.45 A
